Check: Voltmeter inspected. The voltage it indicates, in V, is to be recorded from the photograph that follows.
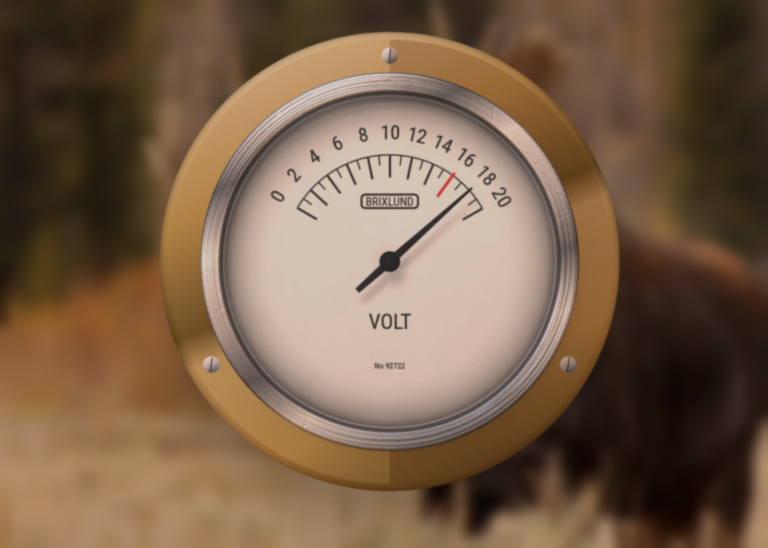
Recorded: 18 V
